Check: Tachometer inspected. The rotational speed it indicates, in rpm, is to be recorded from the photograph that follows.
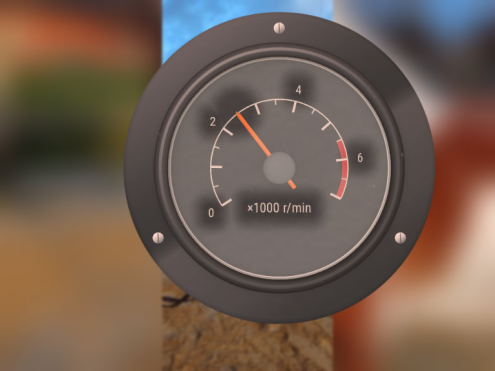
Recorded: 2500 rpm
